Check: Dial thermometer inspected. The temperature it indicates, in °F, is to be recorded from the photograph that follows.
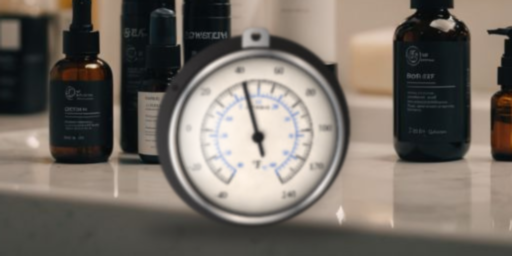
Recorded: 40 °F
